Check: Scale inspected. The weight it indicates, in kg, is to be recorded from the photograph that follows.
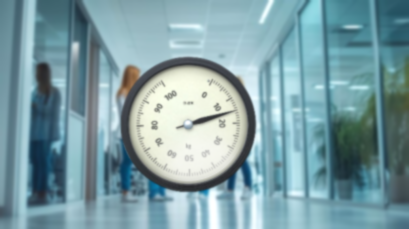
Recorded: 15 kg
